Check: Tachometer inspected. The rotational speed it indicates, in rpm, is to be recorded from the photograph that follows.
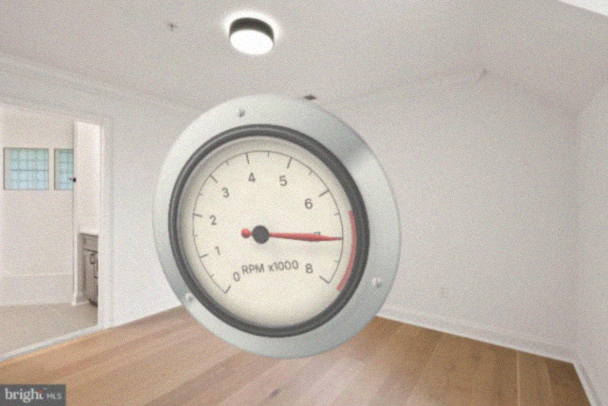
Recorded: 7000 rpm
